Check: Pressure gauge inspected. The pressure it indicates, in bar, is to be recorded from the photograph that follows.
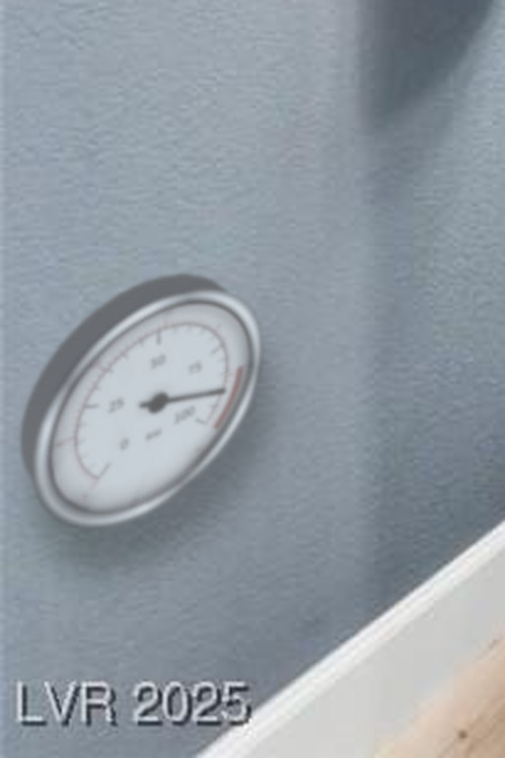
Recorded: 90 bar
